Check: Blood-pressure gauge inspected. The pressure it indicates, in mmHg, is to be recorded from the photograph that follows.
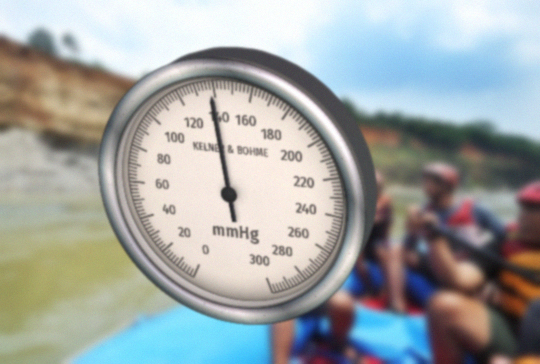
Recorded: 140 mmHg
